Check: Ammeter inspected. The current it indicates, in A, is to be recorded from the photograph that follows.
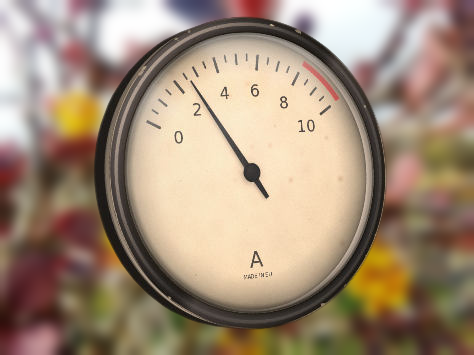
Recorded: 2.5 A
